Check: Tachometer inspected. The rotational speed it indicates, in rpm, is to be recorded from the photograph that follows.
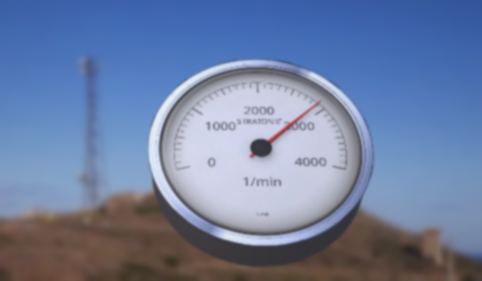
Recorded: 2900 rpm
